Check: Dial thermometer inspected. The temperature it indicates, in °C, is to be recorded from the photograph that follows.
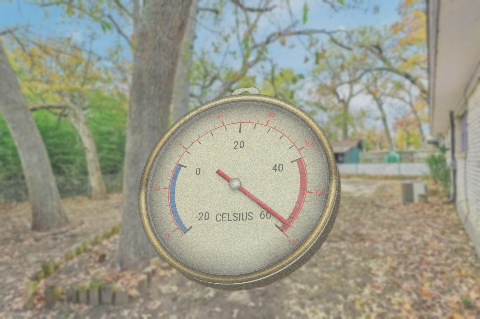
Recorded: 58 °C
